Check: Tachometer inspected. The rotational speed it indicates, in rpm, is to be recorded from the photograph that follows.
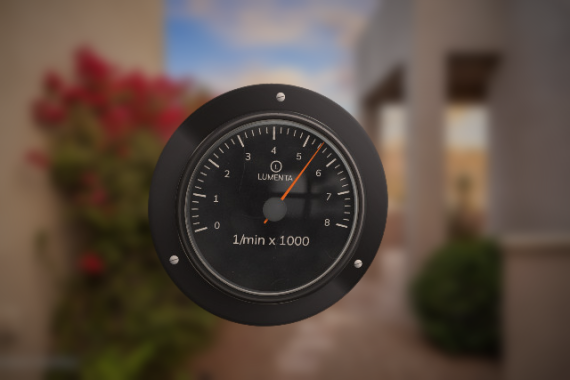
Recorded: 5400 rpm
